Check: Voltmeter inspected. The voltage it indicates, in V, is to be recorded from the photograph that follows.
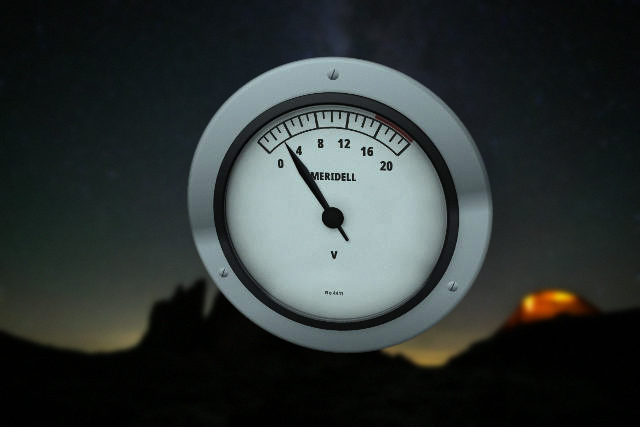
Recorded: 3 V
